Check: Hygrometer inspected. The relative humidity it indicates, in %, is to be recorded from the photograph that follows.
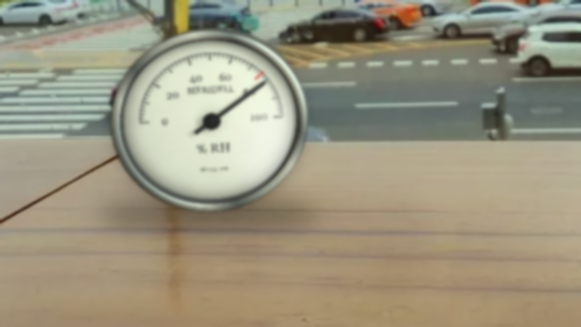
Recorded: 80 %
